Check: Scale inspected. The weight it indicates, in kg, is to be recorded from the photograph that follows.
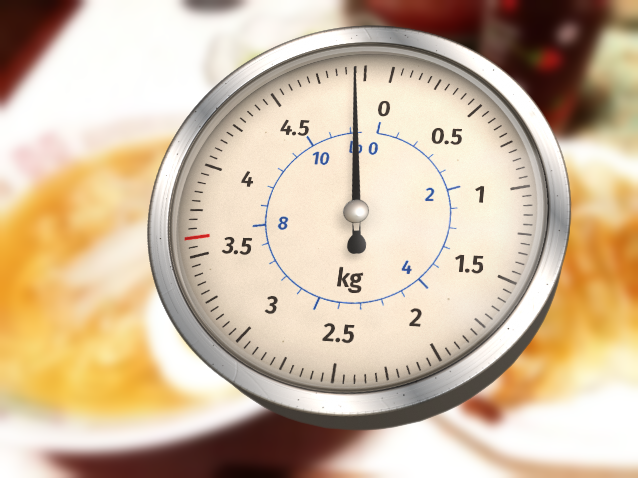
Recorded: 4.95 kg
